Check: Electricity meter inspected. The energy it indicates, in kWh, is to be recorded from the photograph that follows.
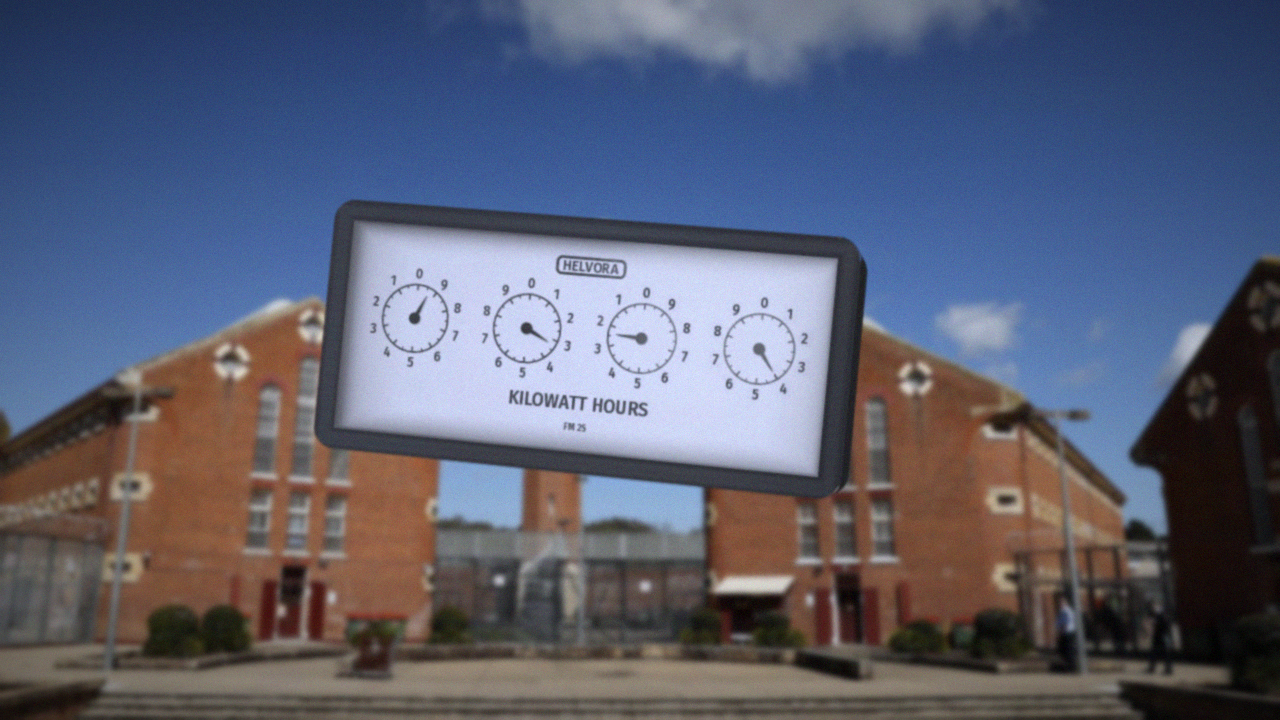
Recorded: 9324 kWh
